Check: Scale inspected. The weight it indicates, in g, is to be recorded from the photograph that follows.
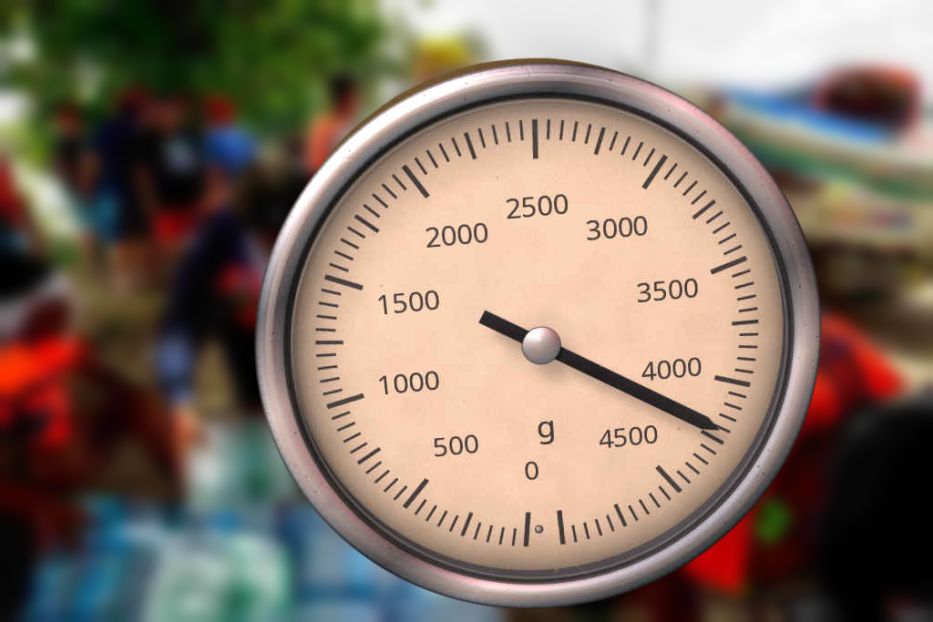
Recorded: 4200 g
